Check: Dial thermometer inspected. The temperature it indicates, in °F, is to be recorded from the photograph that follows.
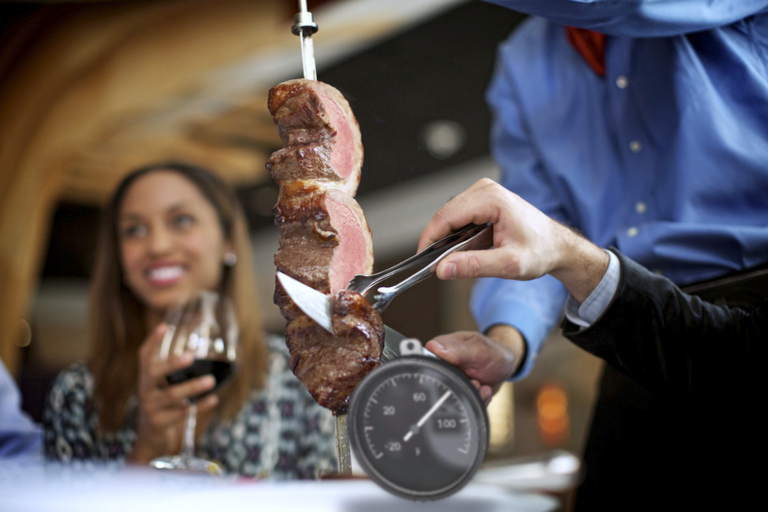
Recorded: 80 °F
